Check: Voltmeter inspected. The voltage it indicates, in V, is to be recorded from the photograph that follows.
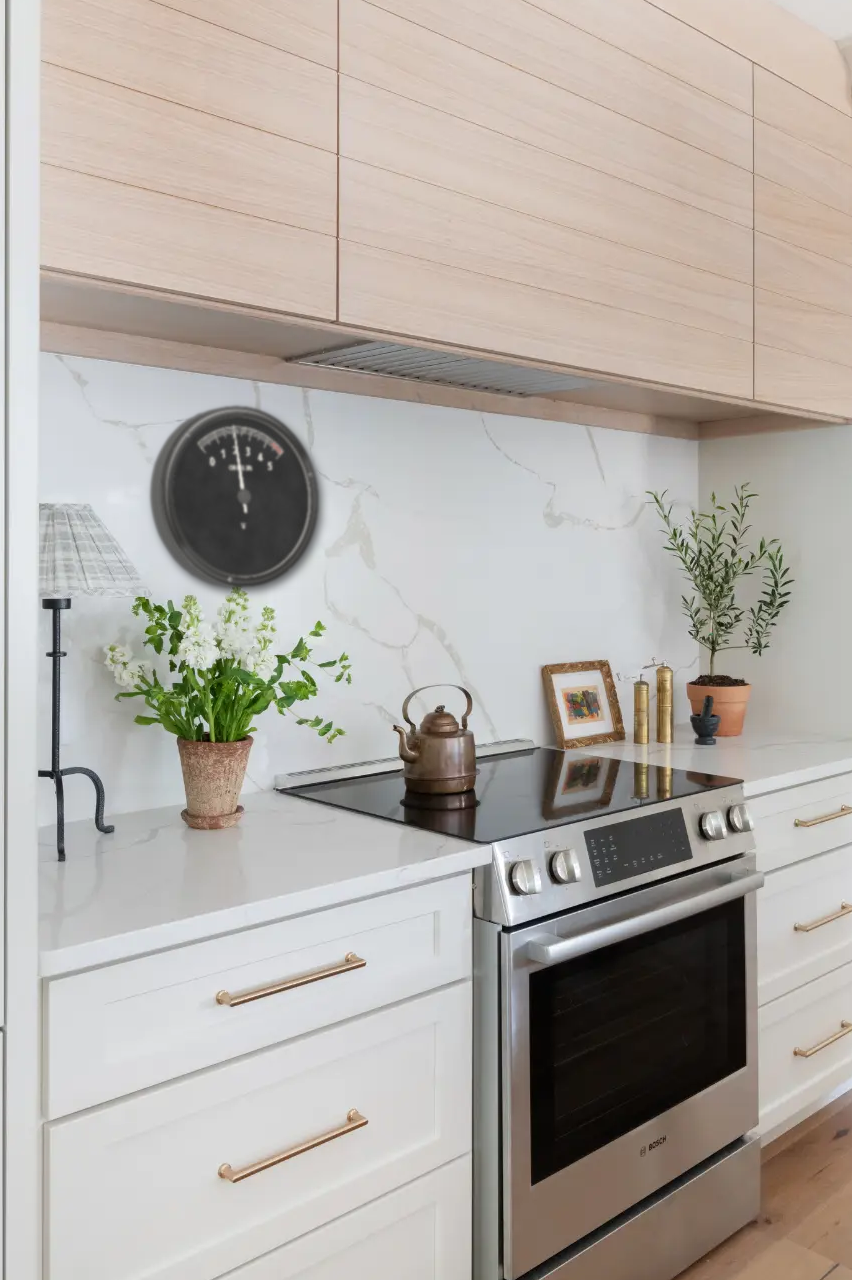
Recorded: 2 V
